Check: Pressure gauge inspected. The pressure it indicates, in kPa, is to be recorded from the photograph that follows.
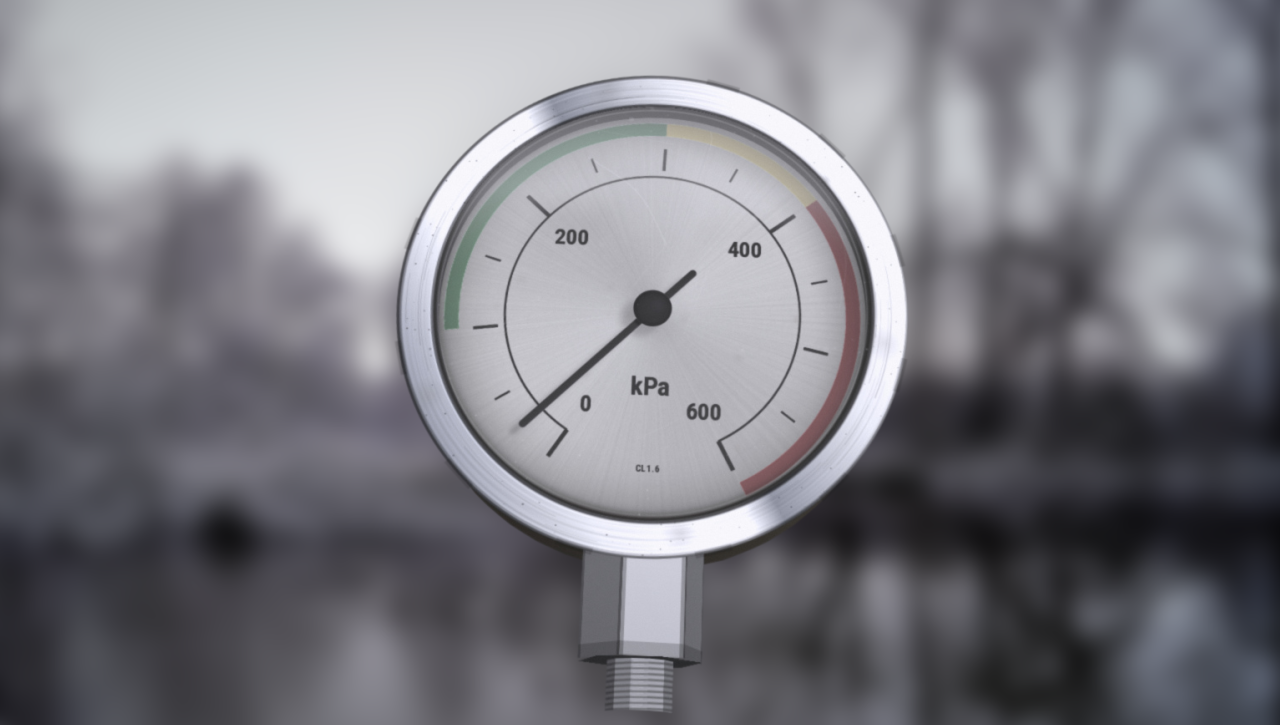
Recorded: 25 kPa
